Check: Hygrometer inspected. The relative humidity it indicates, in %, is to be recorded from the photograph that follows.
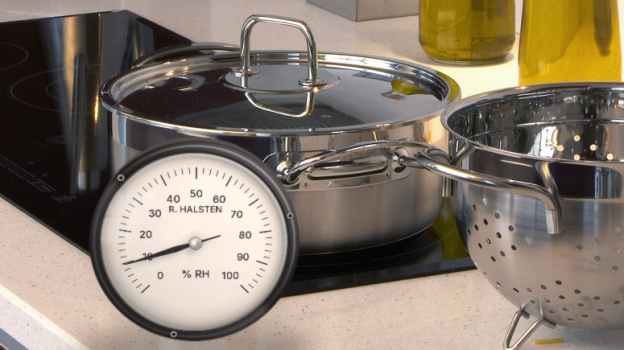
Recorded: 10 %
